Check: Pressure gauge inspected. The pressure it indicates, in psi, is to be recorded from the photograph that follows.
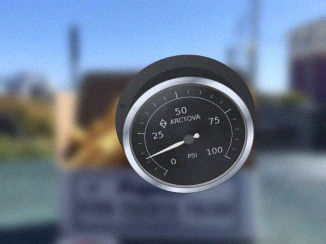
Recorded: 12.5 psi
